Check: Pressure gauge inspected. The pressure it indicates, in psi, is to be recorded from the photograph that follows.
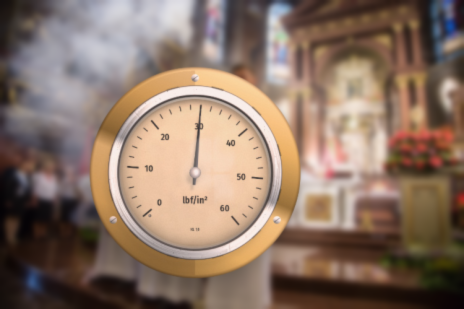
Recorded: 30 psi
